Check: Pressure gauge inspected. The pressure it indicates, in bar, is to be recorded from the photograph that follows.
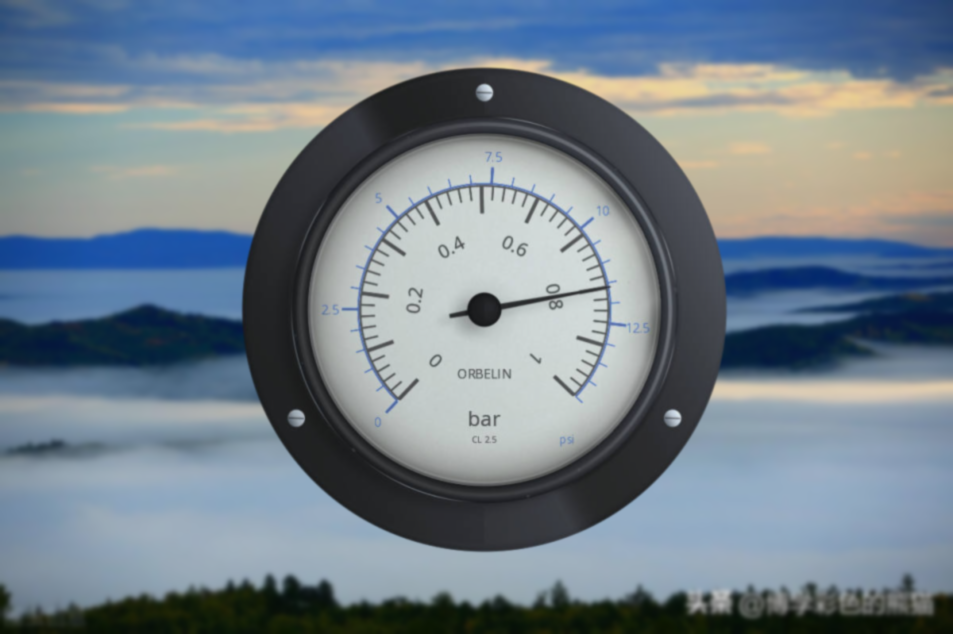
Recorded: 0.8 bar
